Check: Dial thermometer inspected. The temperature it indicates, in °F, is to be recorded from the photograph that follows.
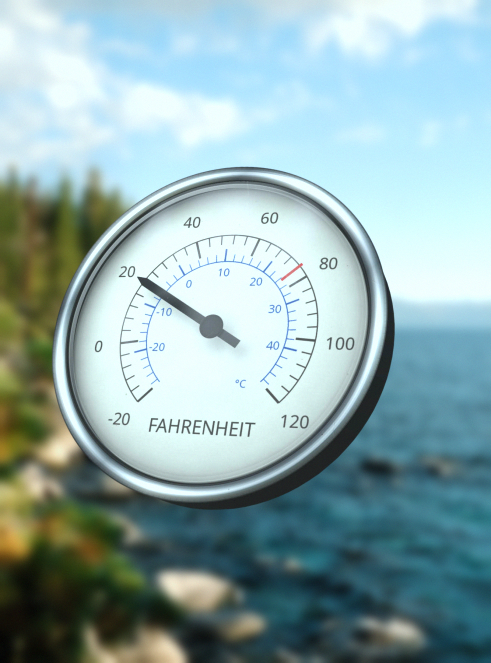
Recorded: 20 °F
